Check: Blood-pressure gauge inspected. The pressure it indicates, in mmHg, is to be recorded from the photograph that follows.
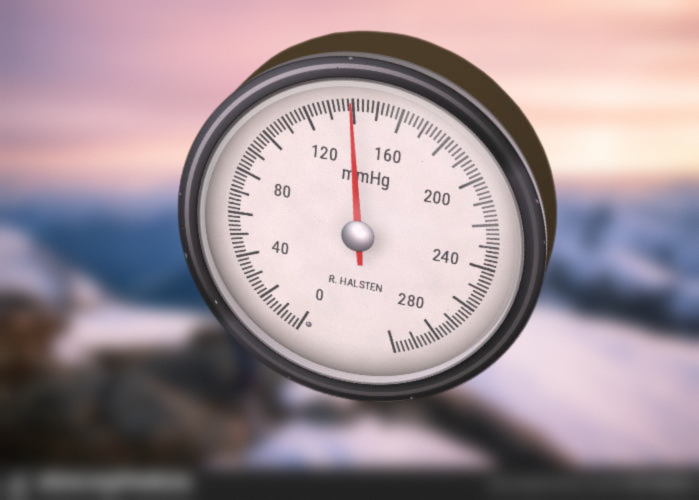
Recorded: 140 mmHg
